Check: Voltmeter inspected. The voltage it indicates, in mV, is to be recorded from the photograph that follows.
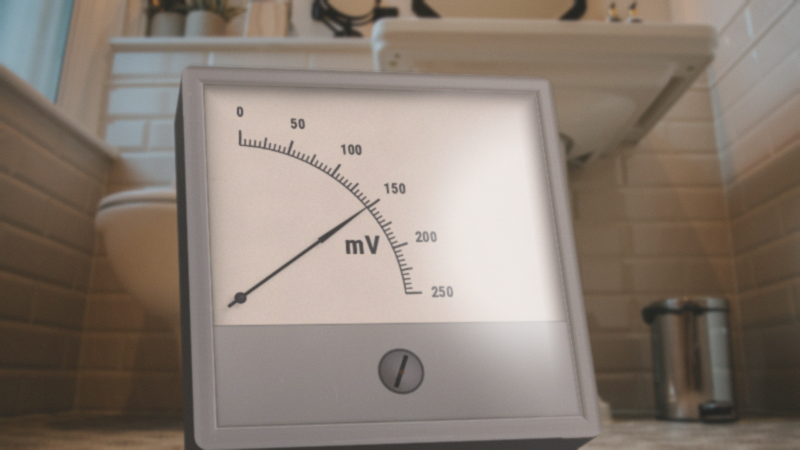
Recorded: 150 mV
